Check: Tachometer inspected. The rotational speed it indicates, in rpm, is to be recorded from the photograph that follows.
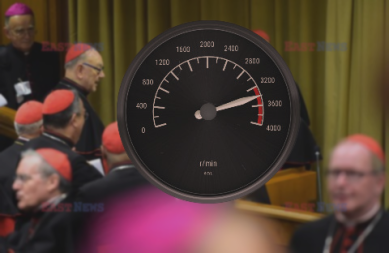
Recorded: 3400 rpm
